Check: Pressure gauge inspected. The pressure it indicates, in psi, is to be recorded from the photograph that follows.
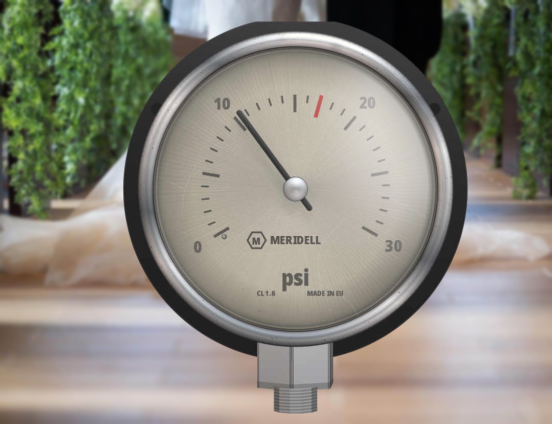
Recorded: 10.5 psi
